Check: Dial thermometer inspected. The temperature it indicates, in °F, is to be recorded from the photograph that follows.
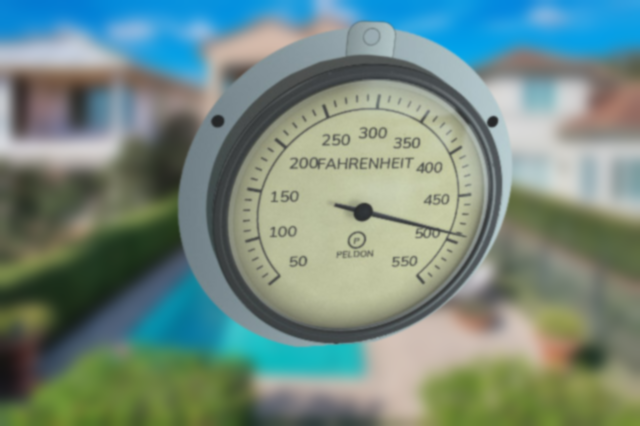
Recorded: 490 °F
